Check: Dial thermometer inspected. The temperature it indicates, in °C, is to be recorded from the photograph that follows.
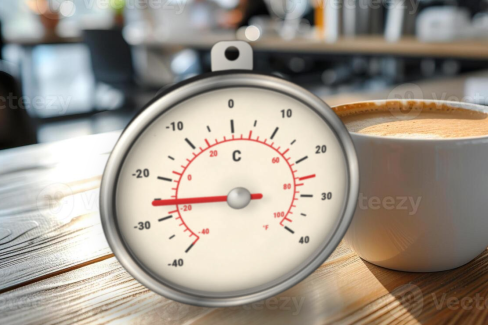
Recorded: -25 °C
